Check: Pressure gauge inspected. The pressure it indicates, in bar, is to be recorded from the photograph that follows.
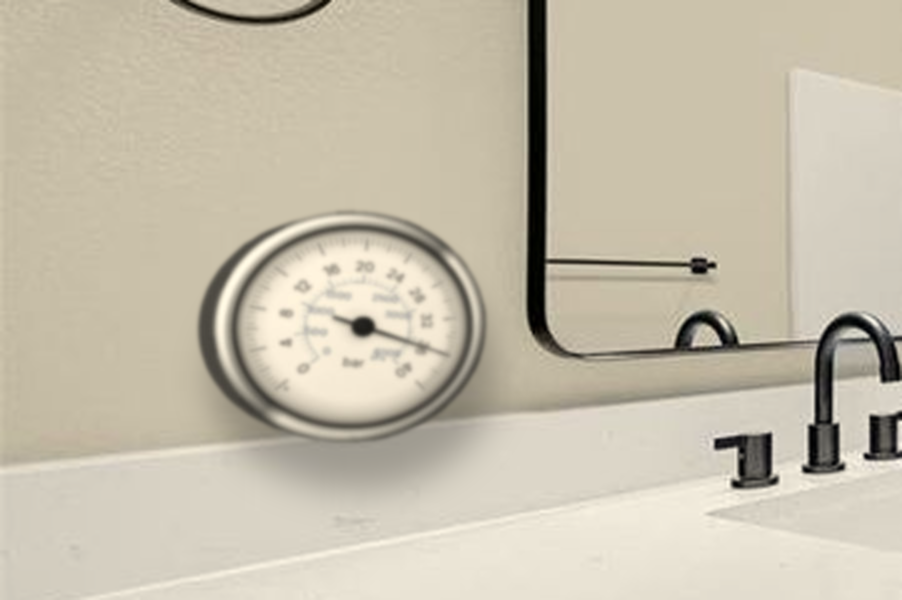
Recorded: 36 bar
